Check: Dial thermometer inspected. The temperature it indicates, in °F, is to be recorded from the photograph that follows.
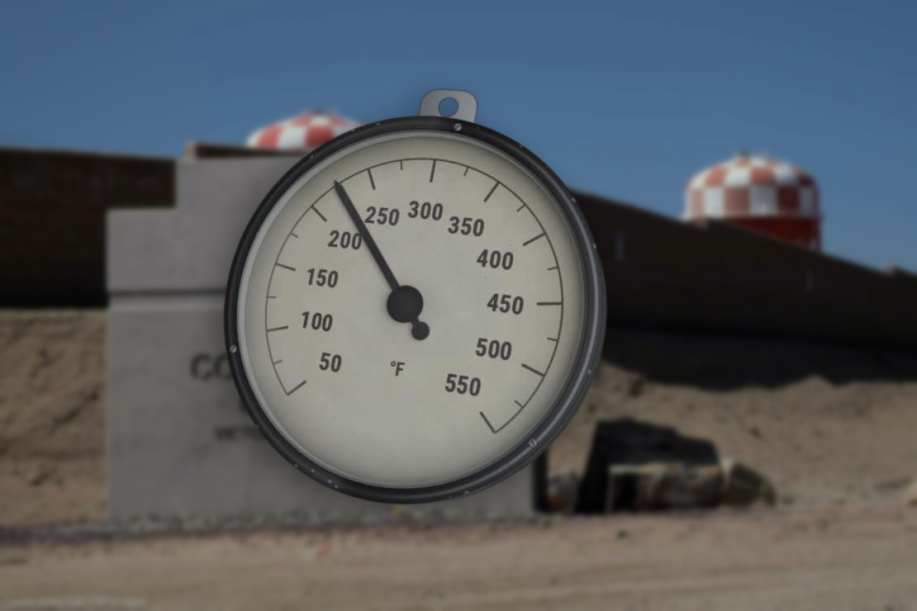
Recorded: 225 °F
